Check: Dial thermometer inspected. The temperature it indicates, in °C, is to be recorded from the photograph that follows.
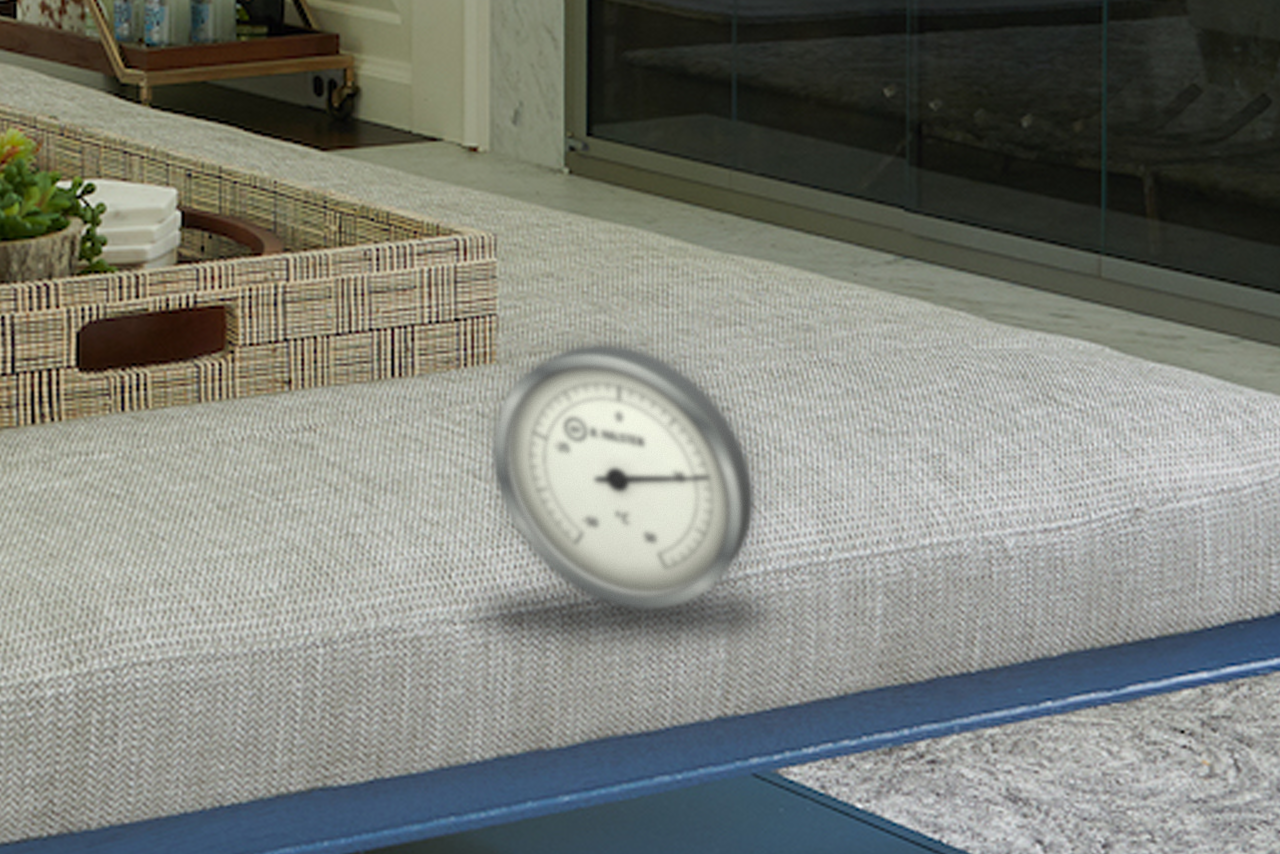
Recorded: 25 °C
